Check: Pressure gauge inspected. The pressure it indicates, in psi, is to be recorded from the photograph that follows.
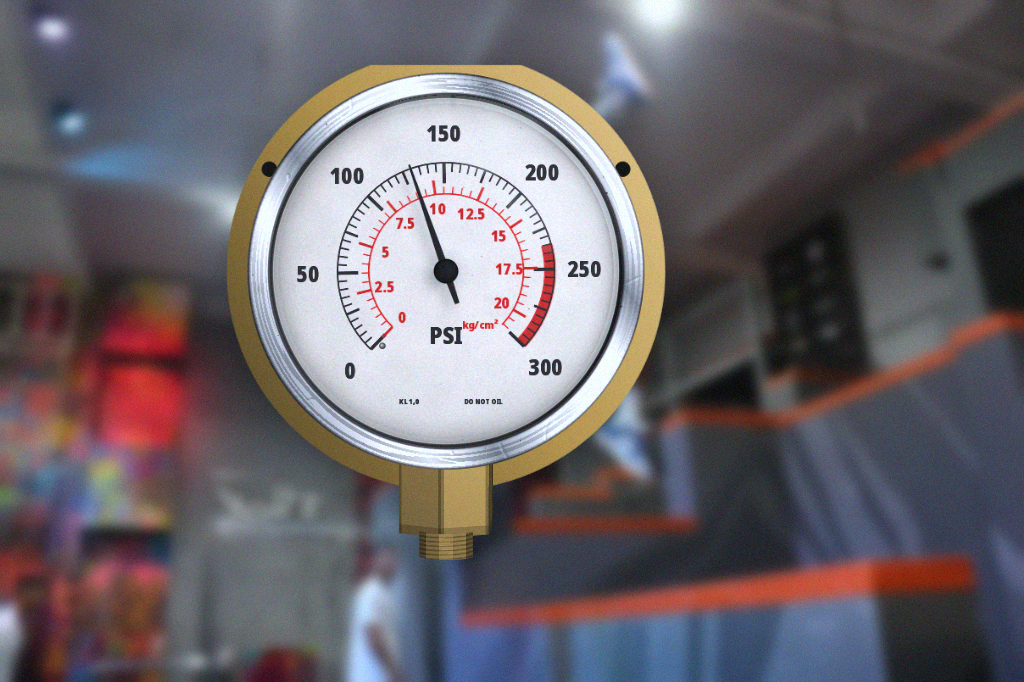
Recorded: 130 psi
